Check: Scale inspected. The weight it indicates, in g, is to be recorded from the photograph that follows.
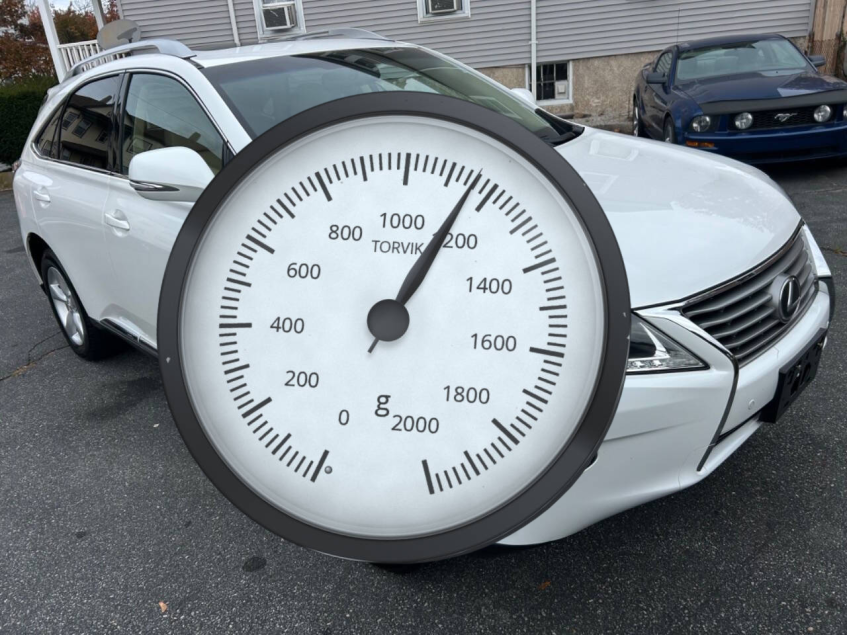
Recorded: 1160 g
